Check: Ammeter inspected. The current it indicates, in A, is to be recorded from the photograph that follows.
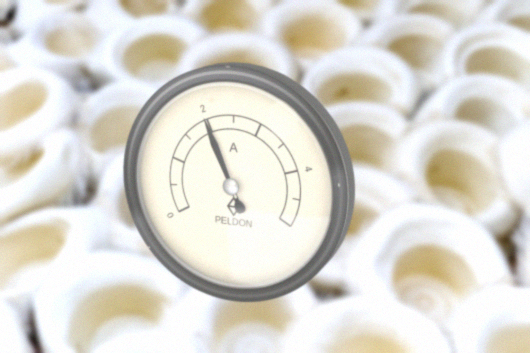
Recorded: 2 A
